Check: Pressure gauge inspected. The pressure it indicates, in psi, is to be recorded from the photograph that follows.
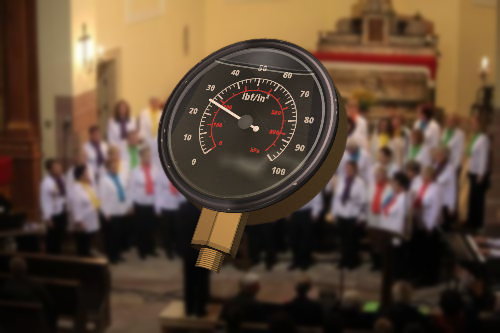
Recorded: 26 psi
